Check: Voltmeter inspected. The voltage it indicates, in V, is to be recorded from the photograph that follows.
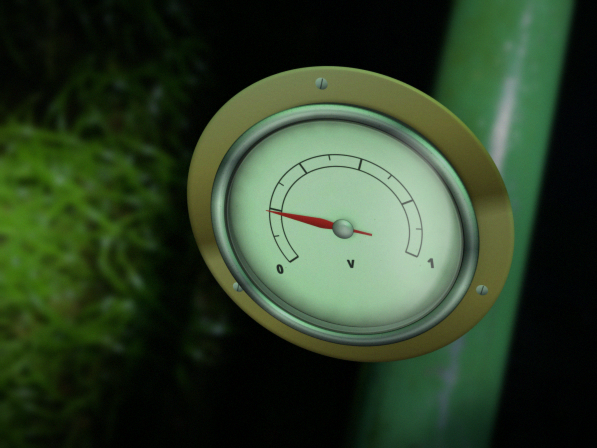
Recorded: 0.2 V
